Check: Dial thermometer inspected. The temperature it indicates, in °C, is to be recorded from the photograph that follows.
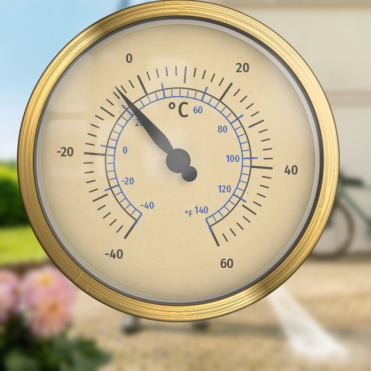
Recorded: -5 °C
